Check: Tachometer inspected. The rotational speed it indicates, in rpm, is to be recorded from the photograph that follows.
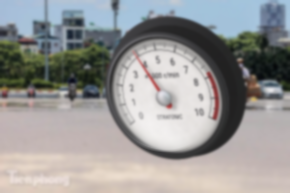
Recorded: 4000 rpm
